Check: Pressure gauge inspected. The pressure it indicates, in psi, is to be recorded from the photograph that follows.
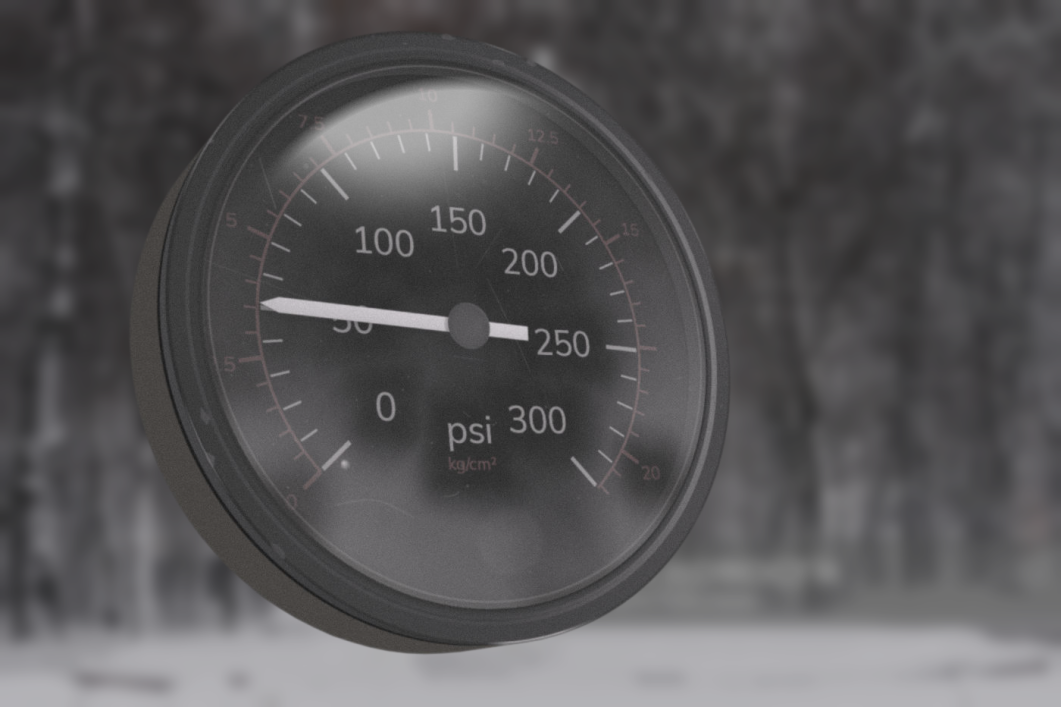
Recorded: 50 psi
